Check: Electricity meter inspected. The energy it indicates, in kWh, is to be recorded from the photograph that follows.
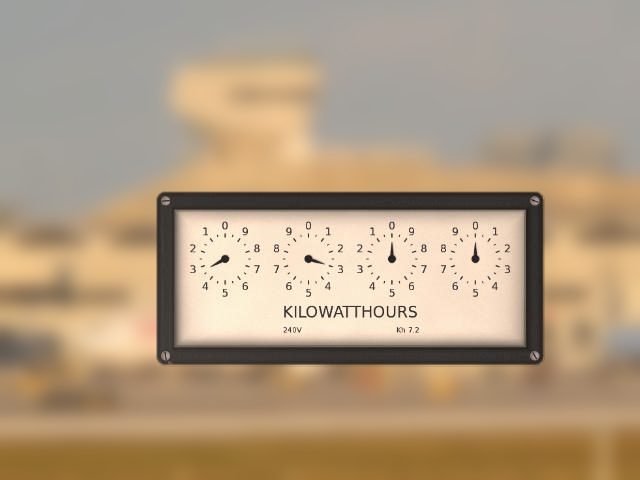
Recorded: 3300 kWh
